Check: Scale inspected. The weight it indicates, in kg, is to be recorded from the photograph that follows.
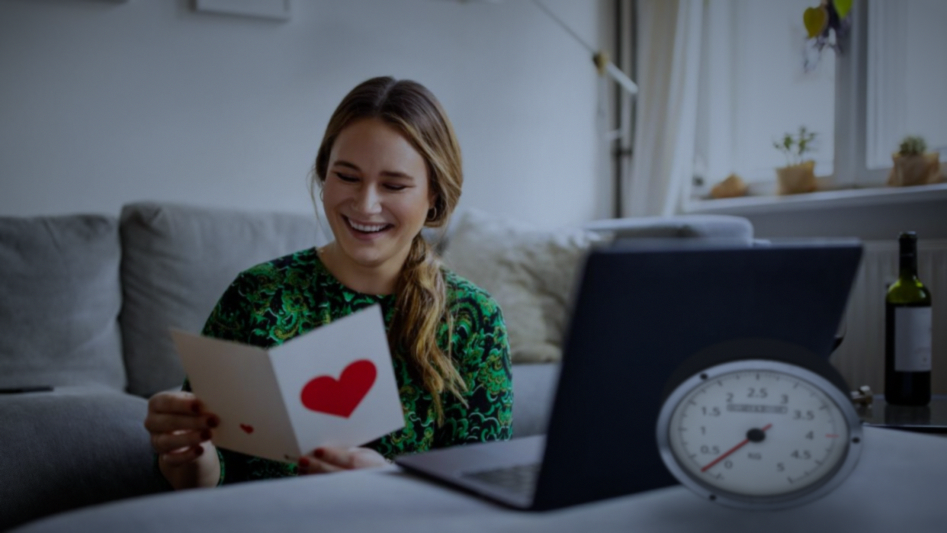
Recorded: 0.25 kg
